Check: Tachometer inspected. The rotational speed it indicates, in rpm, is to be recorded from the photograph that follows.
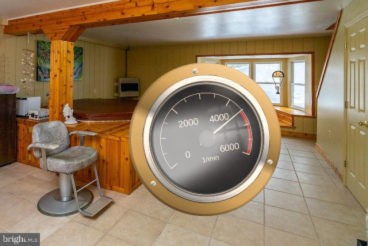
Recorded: 4500 rpm
